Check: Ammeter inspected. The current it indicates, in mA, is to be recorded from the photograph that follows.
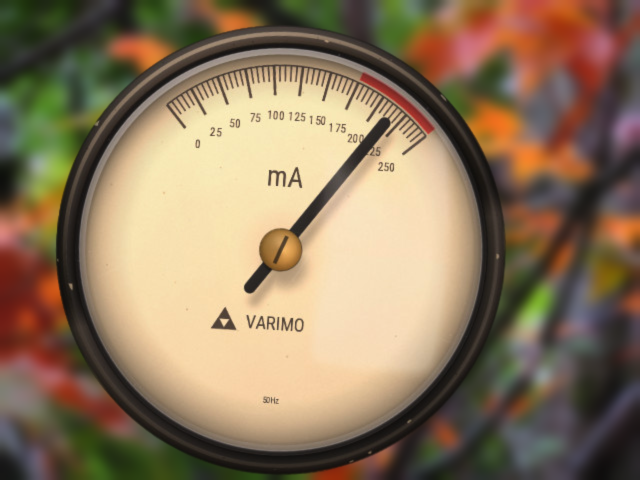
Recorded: 215 mA
